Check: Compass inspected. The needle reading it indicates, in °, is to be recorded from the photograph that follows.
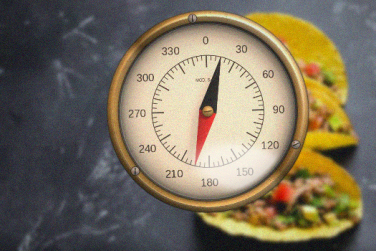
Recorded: 195 °
